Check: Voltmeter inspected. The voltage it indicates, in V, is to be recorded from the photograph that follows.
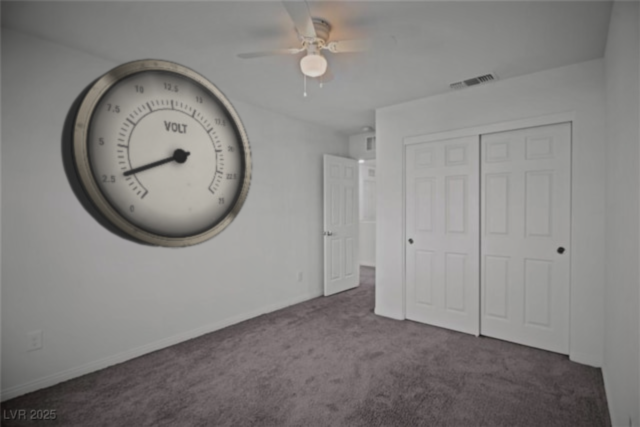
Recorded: 2.5 V
